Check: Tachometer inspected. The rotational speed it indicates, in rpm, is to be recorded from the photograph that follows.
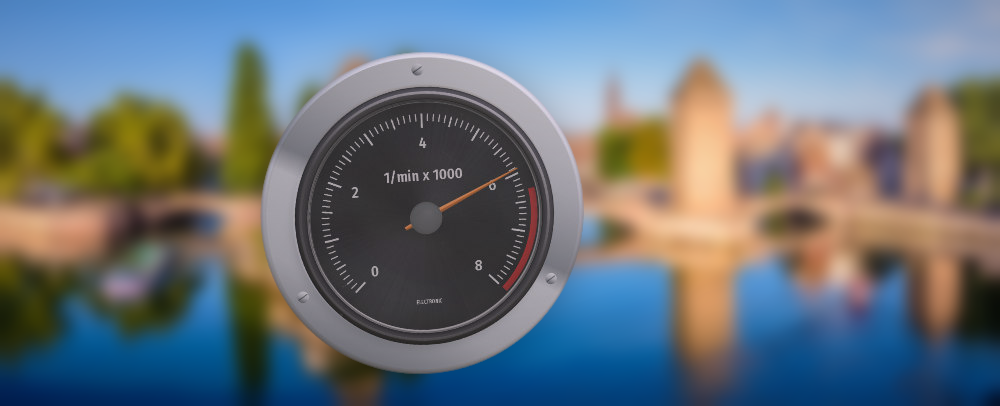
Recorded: 5900 rpm
